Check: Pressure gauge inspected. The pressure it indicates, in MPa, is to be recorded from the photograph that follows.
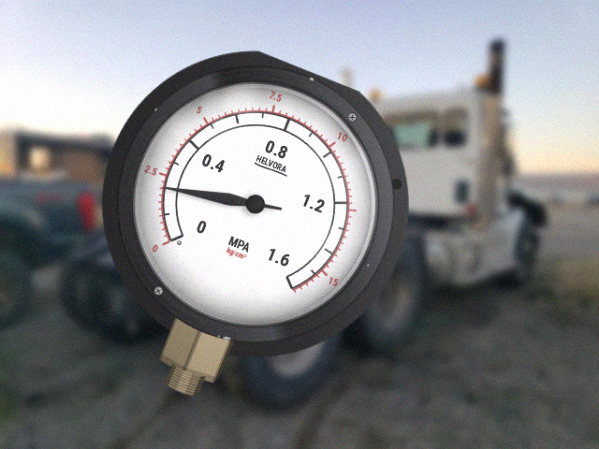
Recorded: 0.2 MPa
